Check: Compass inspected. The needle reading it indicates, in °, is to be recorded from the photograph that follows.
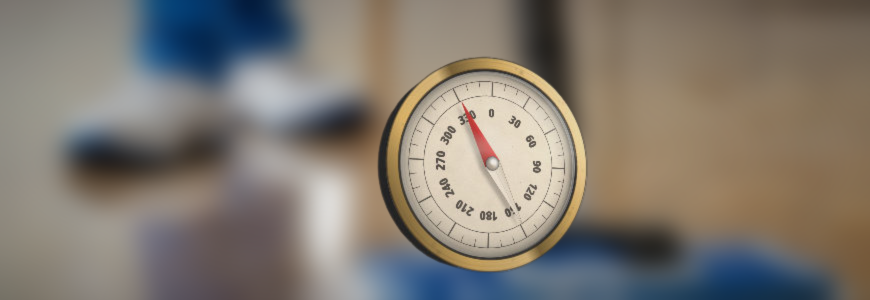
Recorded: 330 °
